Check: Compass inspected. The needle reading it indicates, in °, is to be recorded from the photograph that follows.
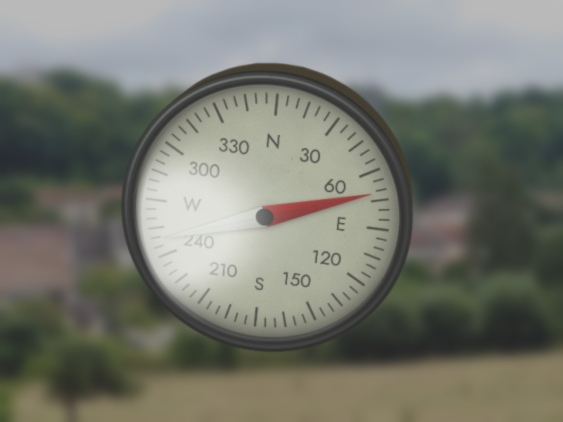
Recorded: 70 °
